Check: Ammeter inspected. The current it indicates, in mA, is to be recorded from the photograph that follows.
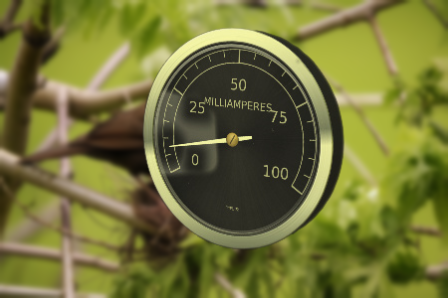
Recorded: 7.5 mA
